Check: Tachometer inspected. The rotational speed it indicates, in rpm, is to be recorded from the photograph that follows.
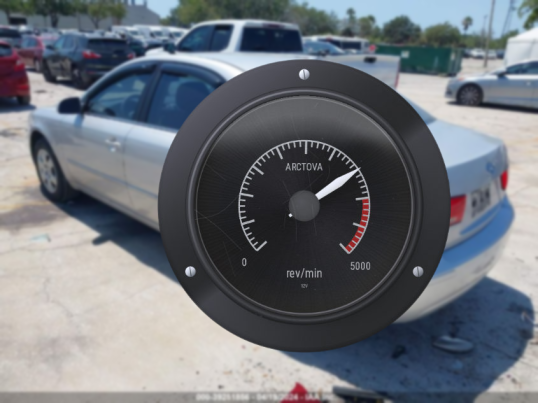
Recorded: 3500 rpm
